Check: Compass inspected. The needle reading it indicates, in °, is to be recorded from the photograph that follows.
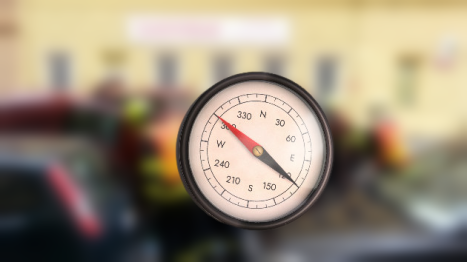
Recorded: 300 °
